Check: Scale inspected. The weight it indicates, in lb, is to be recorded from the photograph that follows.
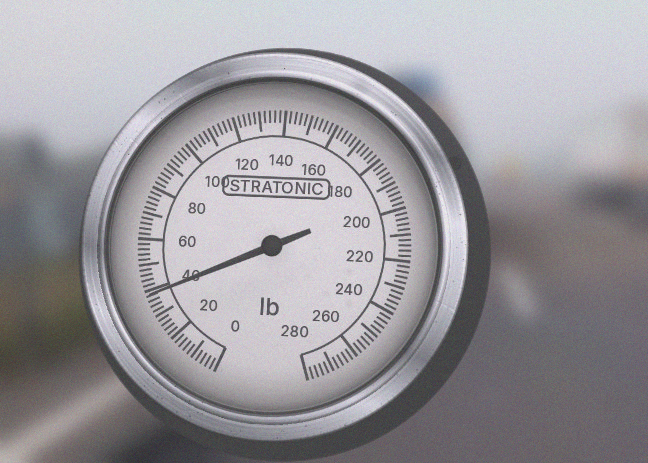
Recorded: 38 lb
